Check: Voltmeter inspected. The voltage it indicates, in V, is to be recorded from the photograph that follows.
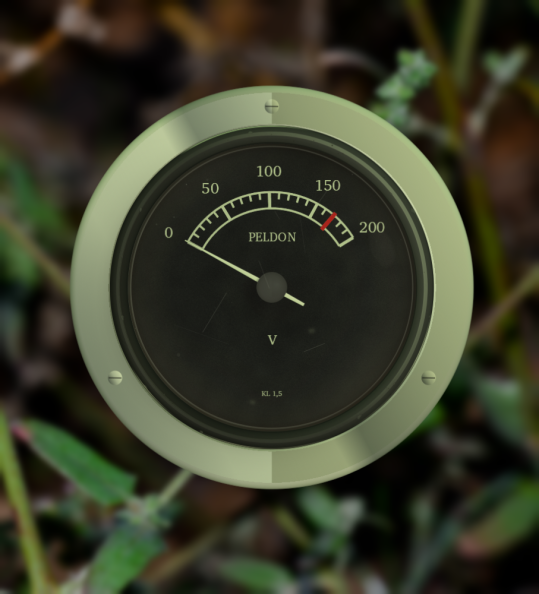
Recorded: 0 V
